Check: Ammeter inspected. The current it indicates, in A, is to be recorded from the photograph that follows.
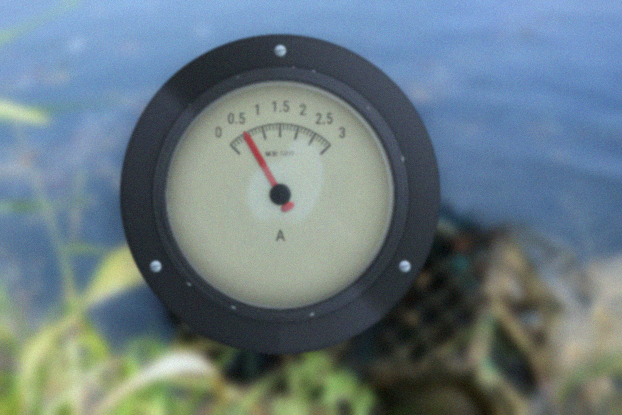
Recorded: 0.5 A
